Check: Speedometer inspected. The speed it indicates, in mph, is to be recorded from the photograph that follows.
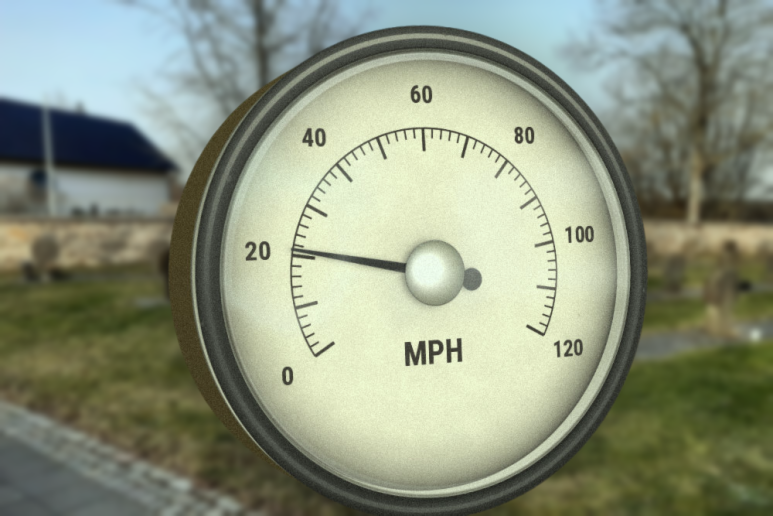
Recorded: 21 mph
